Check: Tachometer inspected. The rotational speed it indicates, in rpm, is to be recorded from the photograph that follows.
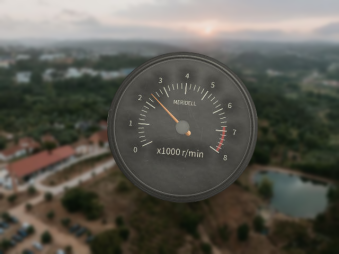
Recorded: 2400 rpm
